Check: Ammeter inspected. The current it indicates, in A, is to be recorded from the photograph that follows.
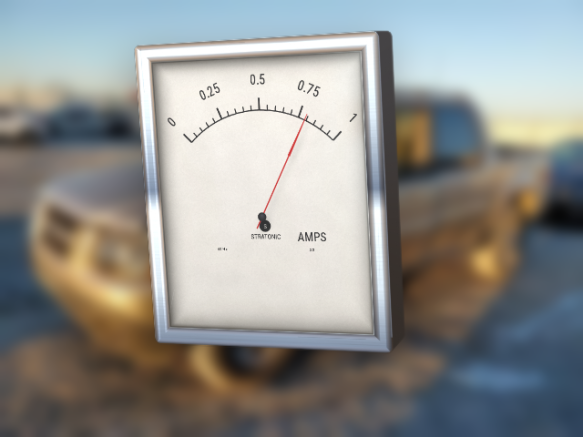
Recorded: 0.8 A
